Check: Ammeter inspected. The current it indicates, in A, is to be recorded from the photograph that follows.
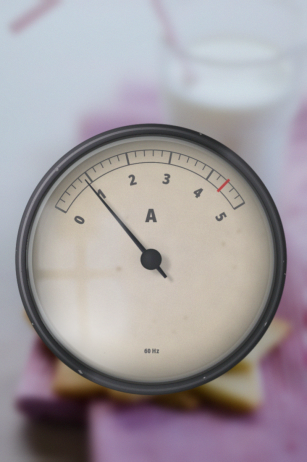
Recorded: 0.9 A
